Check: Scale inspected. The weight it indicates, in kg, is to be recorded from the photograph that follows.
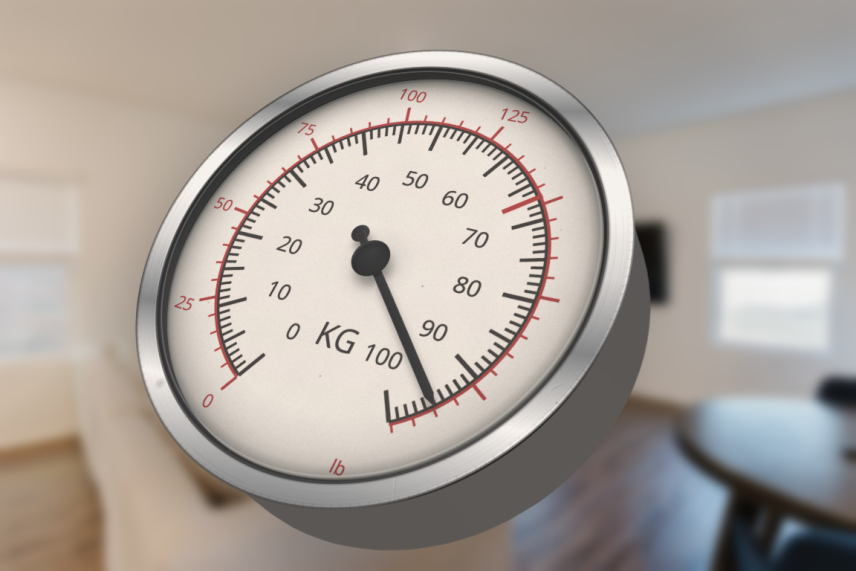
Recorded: 95 kg
